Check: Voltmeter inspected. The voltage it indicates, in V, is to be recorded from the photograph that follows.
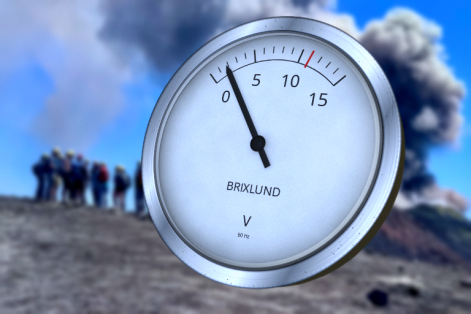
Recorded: 2 V
